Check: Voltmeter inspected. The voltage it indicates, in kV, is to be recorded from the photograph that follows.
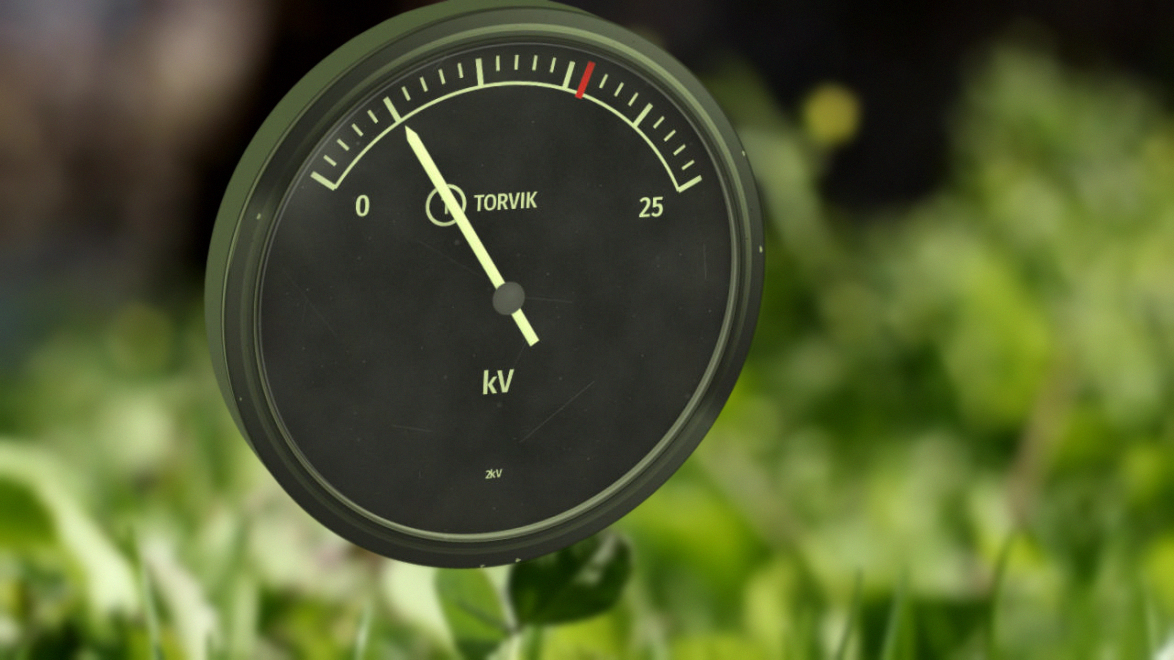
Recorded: 5 kV
